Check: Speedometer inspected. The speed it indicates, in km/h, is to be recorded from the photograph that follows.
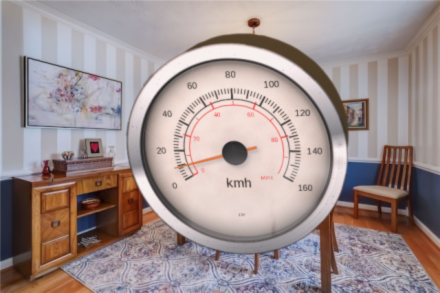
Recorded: 10 km/h
